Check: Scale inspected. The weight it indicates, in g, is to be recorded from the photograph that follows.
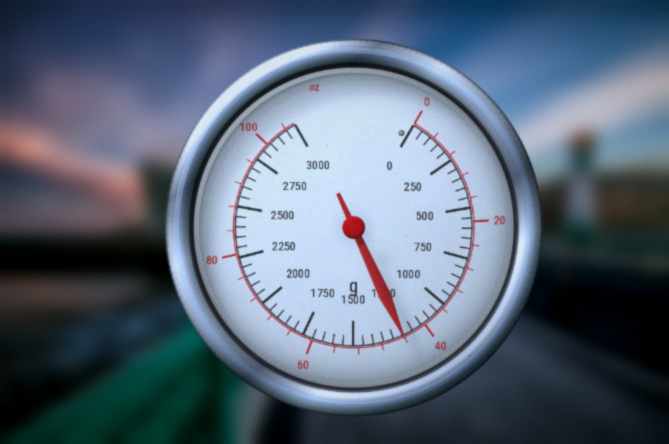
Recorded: 1250 g
